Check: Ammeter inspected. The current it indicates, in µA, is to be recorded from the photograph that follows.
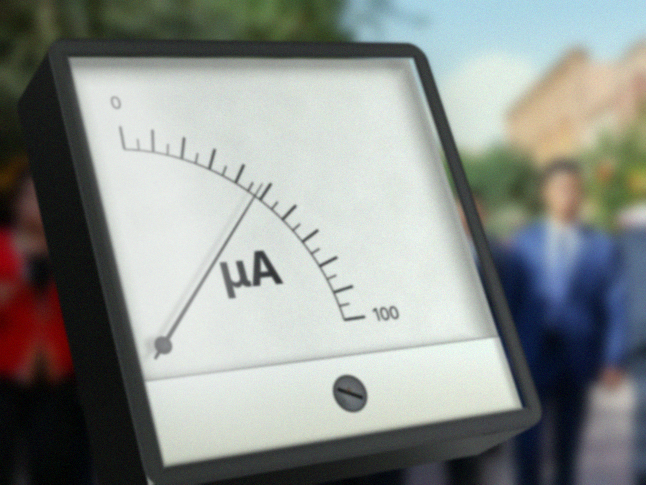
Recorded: 47.5 µA
